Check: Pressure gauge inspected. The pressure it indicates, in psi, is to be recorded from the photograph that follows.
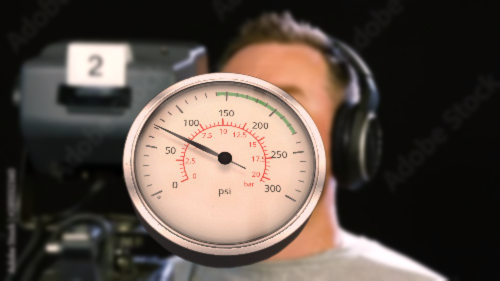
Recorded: 70 psi
